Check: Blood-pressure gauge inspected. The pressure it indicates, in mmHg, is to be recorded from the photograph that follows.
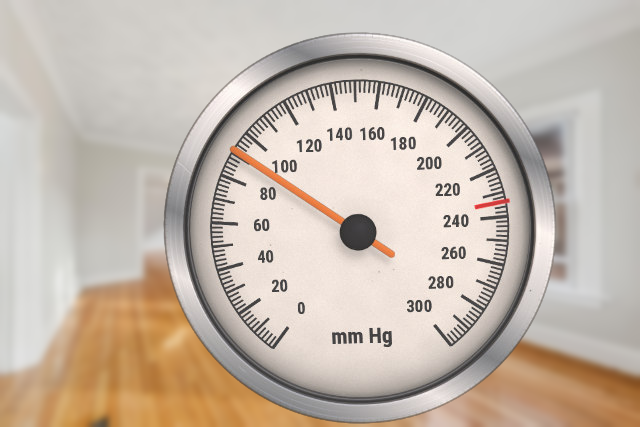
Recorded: 92 mmHg
